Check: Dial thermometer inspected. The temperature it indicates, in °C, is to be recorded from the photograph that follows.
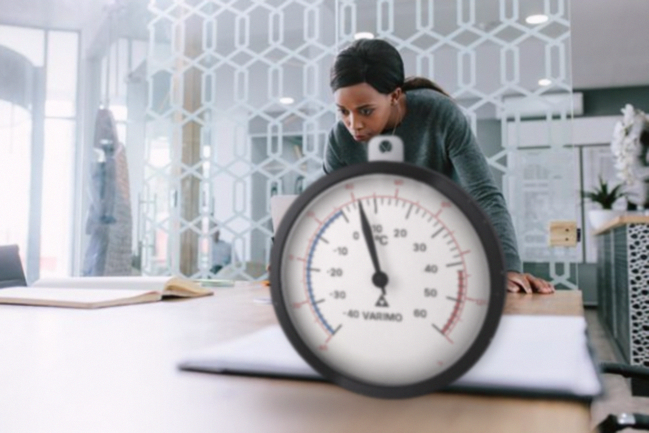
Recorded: 6 °C
